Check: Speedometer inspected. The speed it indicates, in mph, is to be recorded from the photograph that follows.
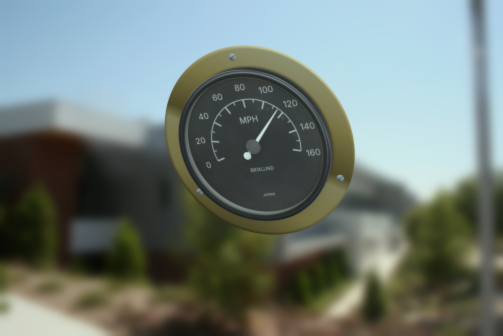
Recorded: 115 mph
